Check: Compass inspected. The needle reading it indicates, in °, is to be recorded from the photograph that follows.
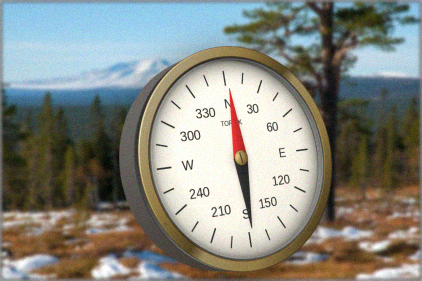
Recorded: 0 °
